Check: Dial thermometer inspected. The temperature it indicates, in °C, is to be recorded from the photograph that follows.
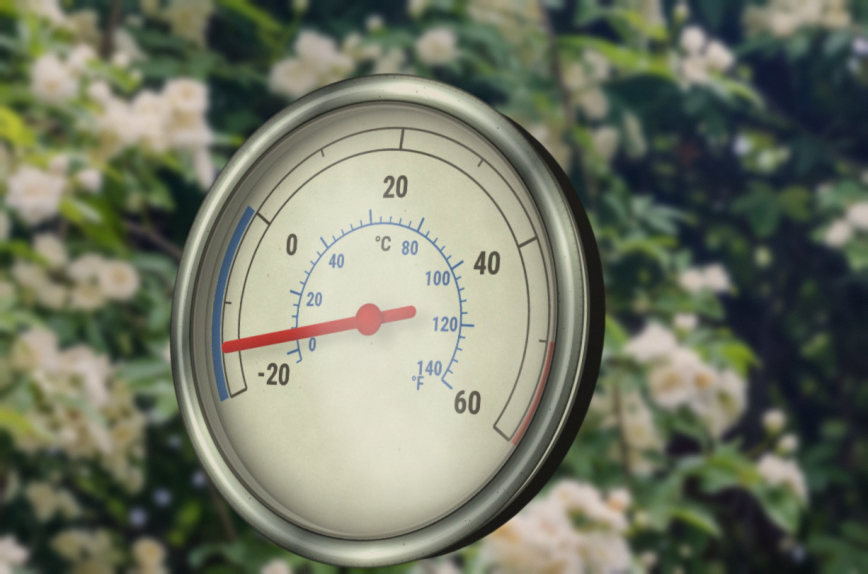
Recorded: -15 °C
